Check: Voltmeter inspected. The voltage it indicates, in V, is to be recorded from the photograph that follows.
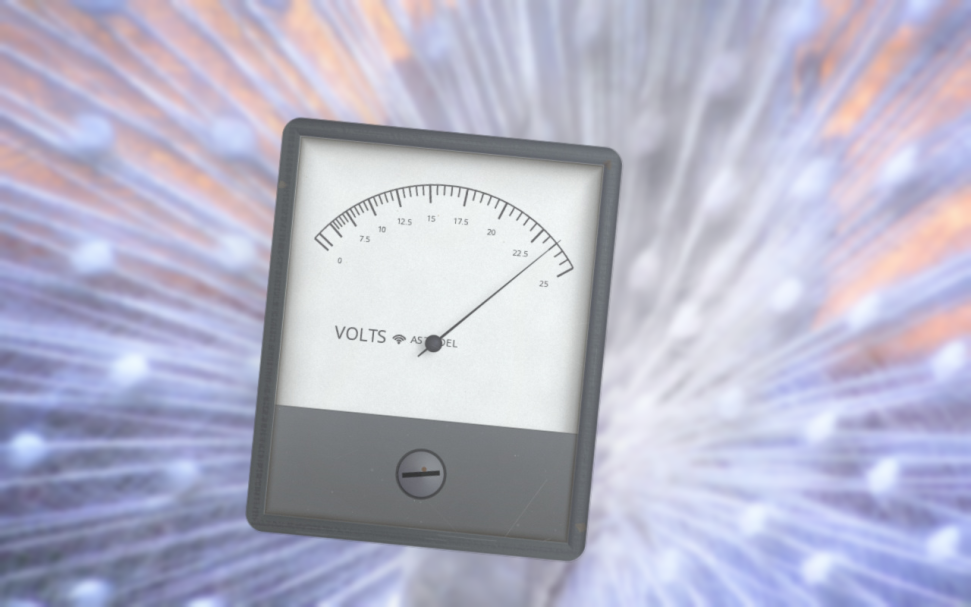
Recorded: 23.5 V
